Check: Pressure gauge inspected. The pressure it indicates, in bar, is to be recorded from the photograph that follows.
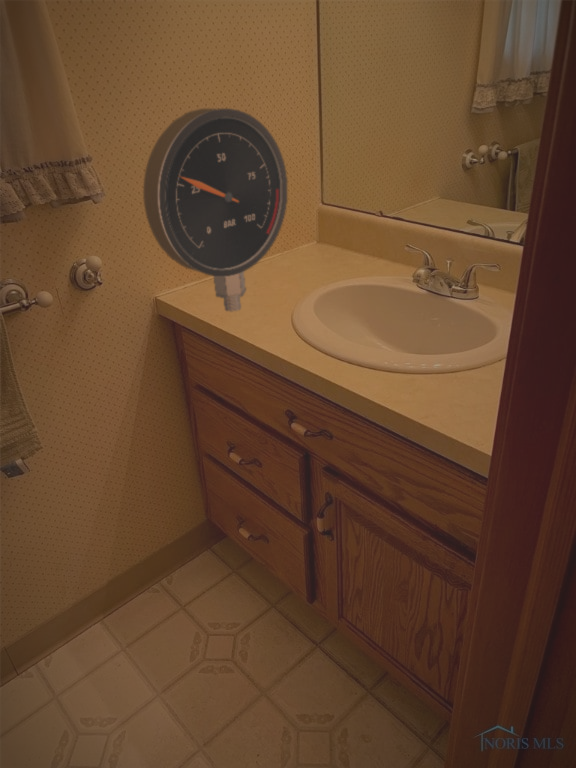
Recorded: 27.5 bar
